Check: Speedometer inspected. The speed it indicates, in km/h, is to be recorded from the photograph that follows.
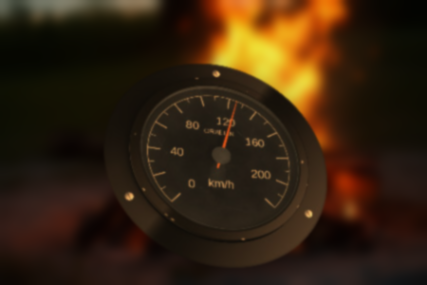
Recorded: 125 km/h
